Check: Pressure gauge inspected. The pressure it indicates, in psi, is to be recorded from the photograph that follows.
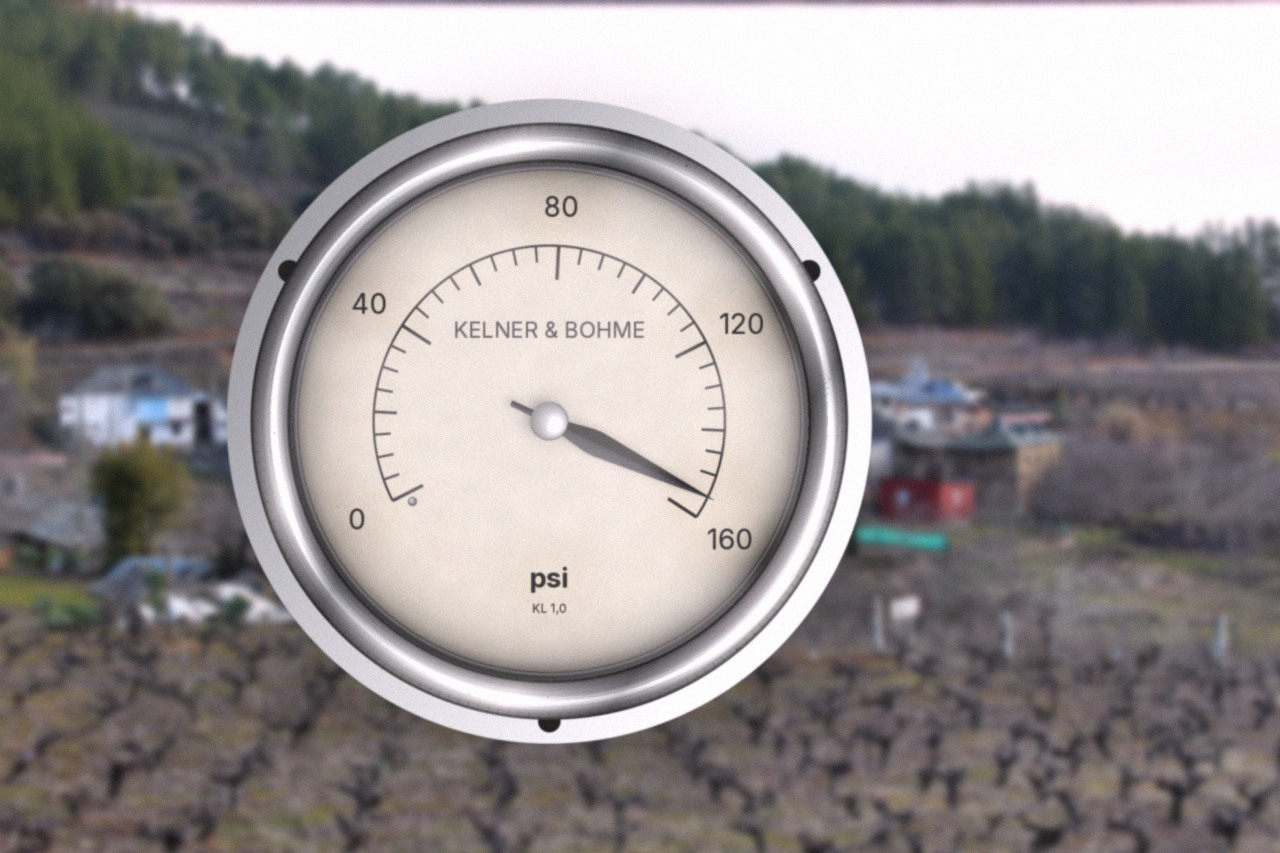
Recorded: 155 psi
